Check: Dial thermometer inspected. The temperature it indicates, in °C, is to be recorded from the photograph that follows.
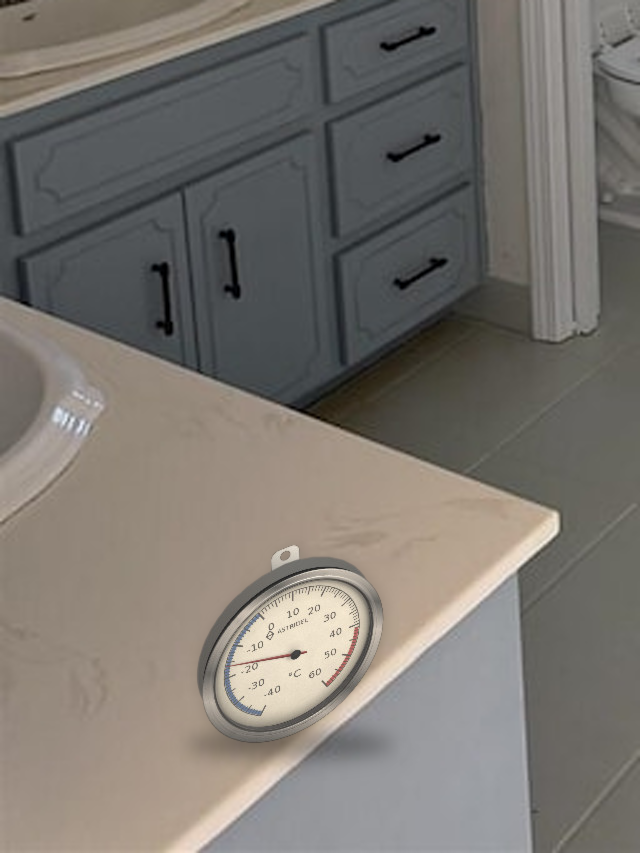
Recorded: -15 °C
